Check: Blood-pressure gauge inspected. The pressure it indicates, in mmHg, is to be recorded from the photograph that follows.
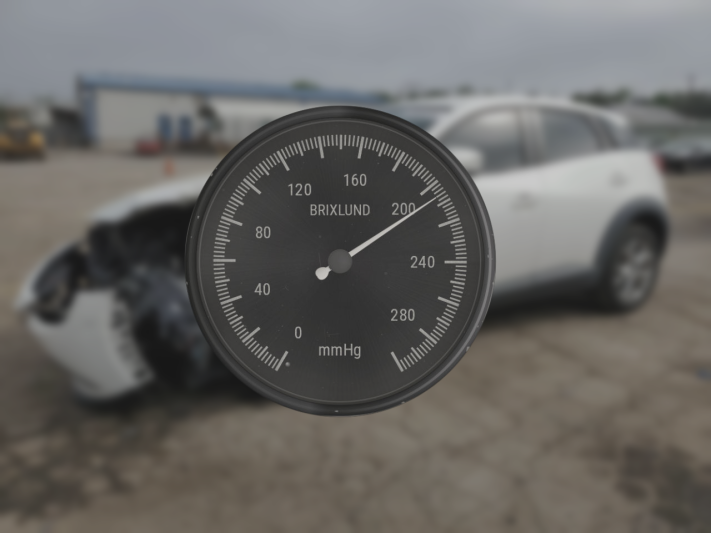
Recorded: 206 mmHg
